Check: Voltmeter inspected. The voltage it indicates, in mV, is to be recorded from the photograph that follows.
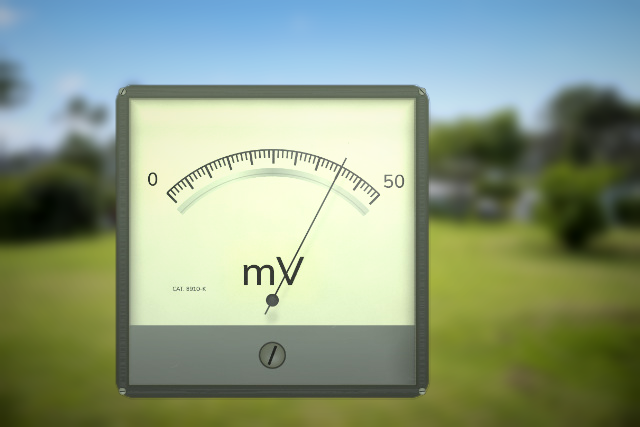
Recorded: 40 mV
